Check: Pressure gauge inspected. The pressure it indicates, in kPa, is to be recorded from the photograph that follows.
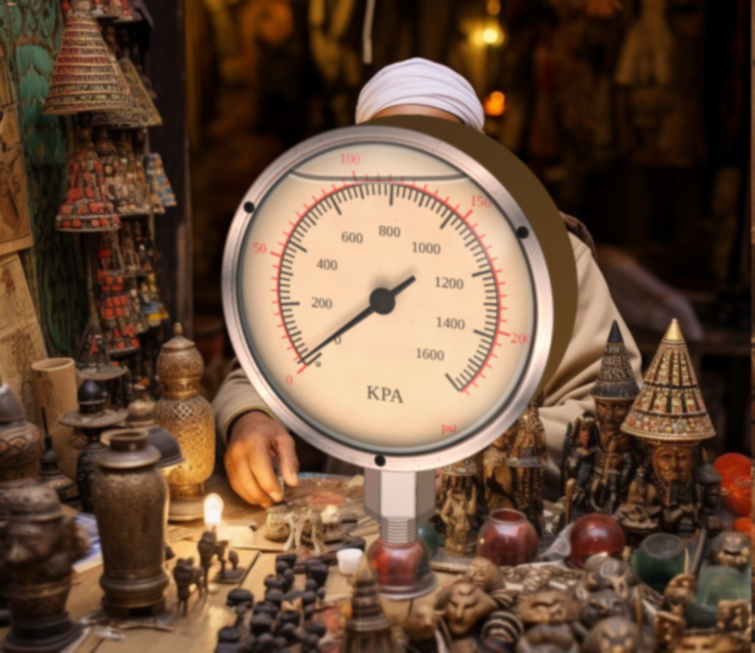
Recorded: 20 kPa
